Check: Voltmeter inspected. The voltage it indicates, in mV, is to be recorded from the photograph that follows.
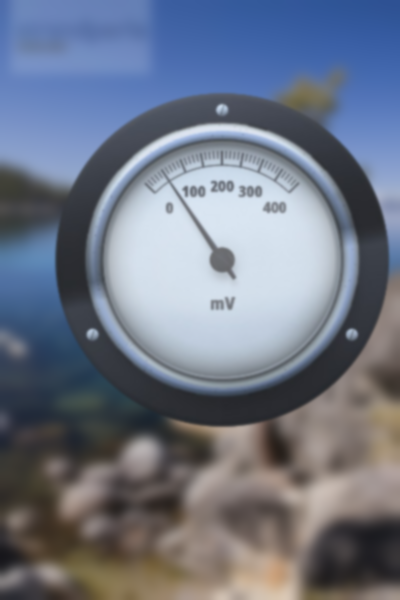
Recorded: 50 mV
